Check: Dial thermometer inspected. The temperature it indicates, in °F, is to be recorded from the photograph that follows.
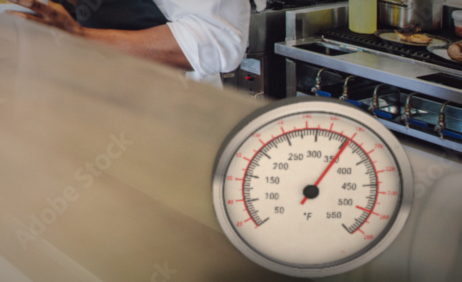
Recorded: 350 °F
